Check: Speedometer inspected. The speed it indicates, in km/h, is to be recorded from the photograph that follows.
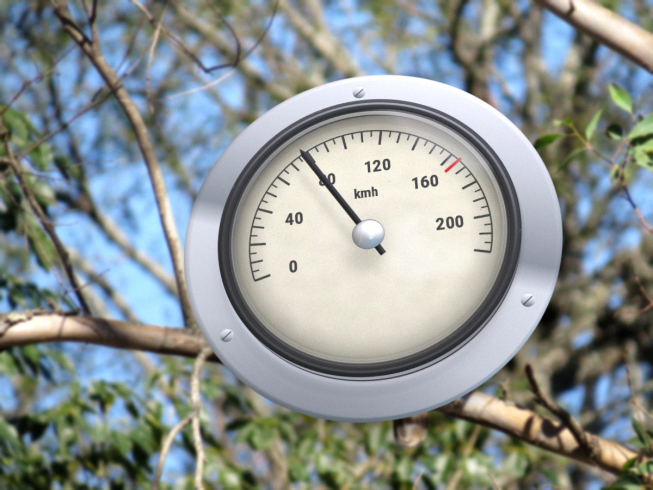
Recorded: 77.5 km/h
